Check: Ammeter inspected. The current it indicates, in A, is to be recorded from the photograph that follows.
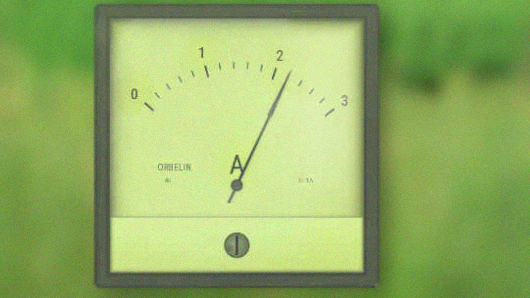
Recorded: 2.2 A
